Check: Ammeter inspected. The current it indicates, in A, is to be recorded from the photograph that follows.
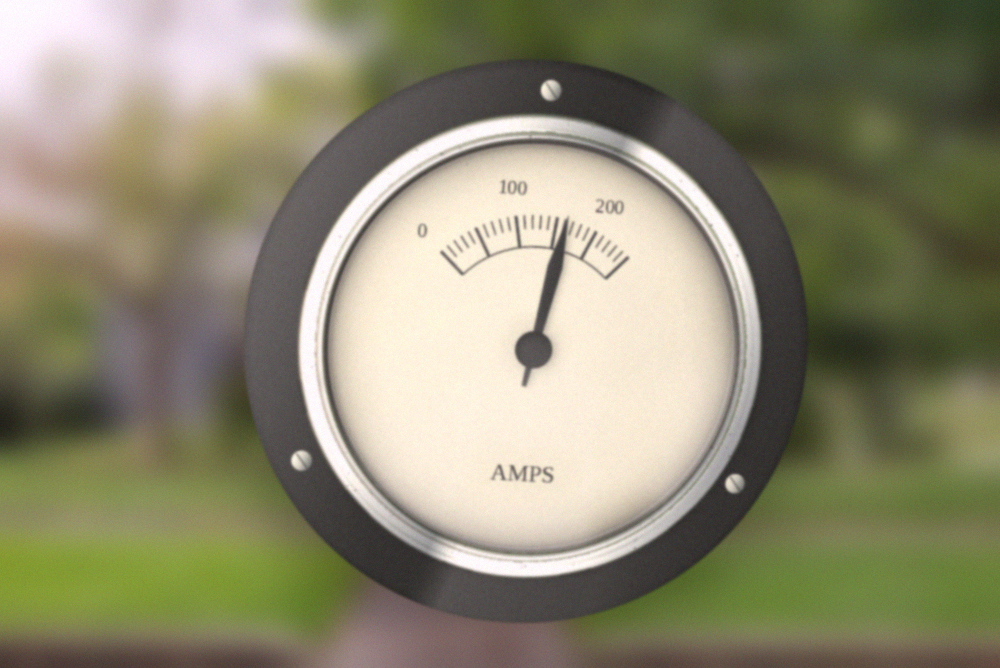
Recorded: 160 A
